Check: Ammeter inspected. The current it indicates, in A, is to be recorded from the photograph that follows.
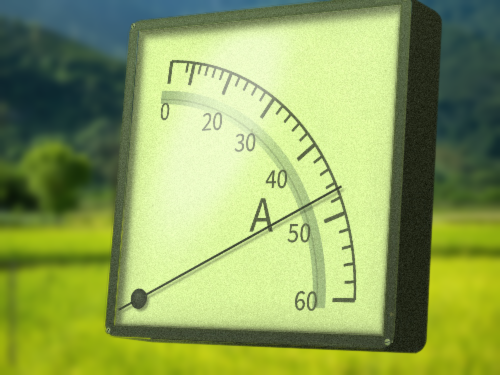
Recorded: 47 A
